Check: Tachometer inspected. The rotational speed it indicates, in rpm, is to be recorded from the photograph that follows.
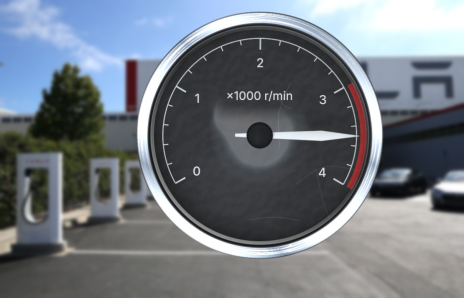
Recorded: 3500 rpm
